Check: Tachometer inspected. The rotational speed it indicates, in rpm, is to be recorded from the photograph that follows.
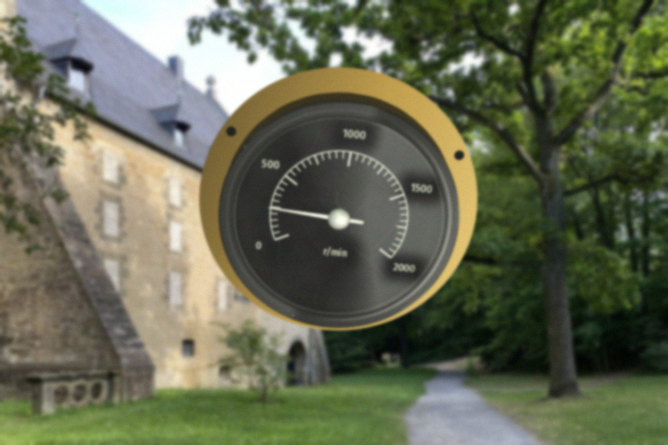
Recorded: 250 rpm
